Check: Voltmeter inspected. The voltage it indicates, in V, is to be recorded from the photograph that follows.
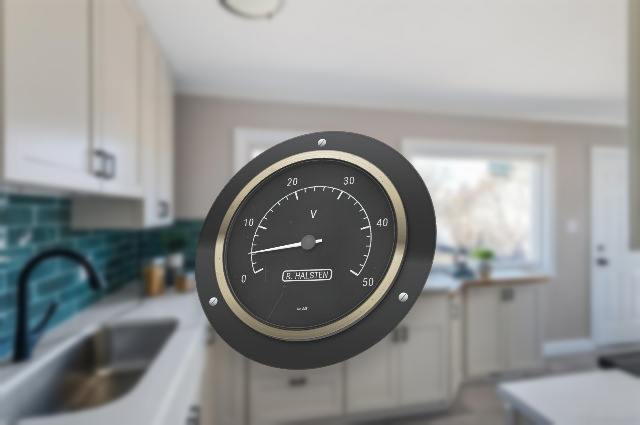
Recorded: 4 V
